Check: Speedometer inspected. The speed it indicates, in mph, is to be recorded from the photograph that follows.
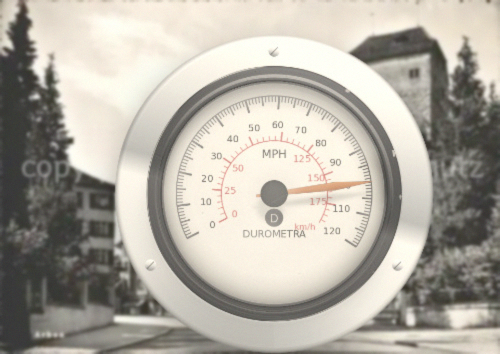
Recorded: 100 mph
